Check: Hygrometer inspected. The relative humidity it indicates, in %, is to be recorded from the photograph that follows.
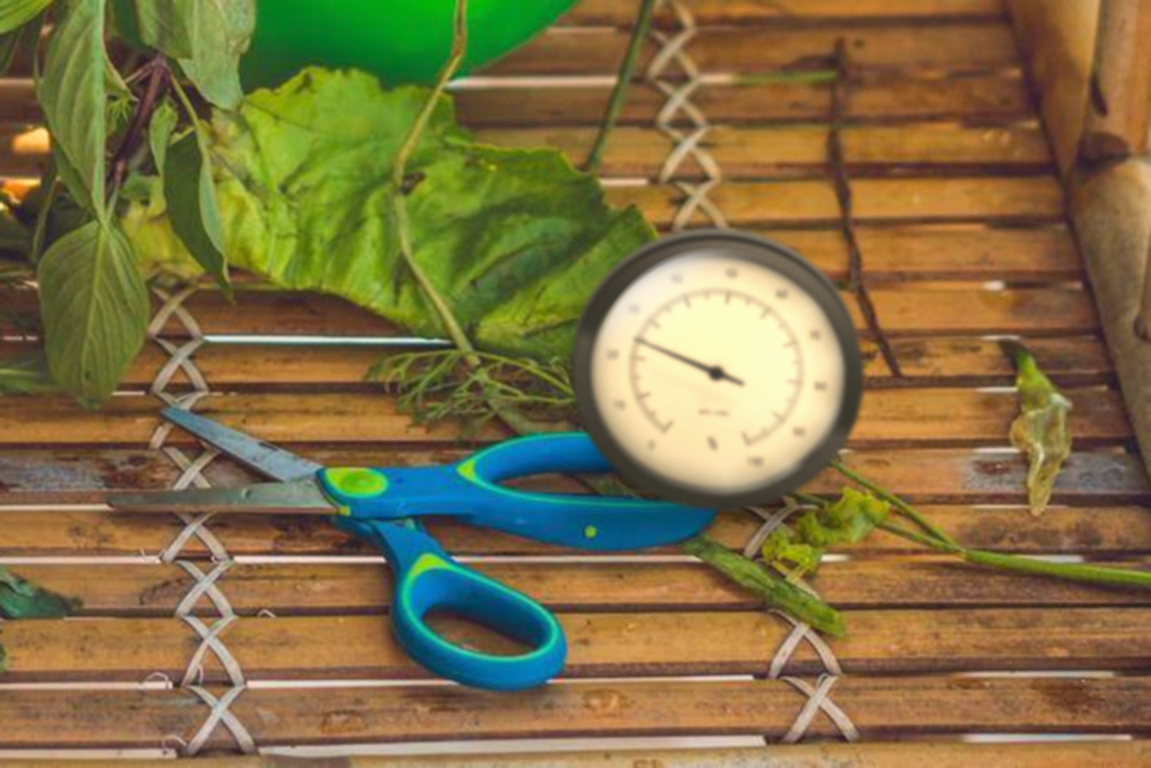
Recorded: 25 %
